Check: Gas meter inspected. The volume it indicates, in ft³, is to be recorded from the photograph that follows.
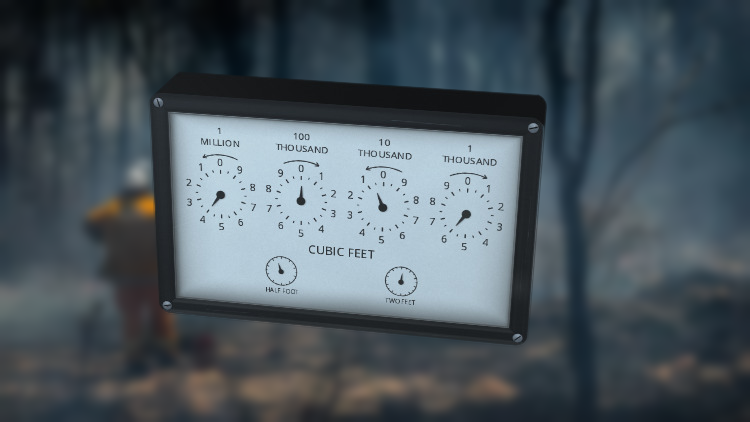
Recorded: 400600 ft³
